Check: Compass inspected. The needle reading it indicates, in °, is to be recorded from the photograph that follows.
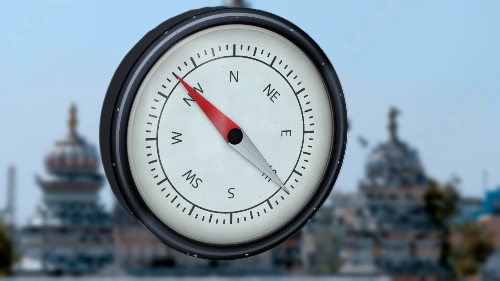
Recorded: 315 °
